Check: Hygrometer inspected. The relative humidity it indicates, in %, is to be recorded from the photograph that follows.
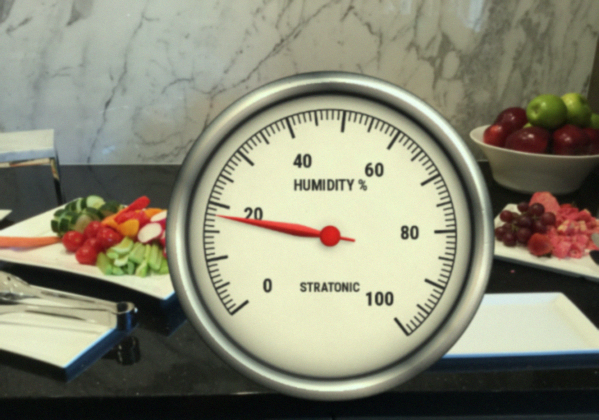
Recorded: 18 %
